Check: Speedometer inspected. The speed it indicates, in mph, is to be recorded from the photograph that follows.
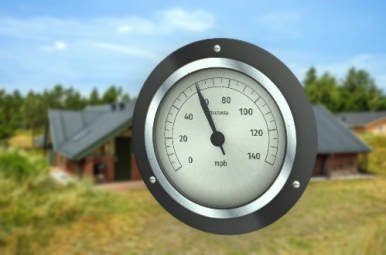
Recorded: 60 mph
